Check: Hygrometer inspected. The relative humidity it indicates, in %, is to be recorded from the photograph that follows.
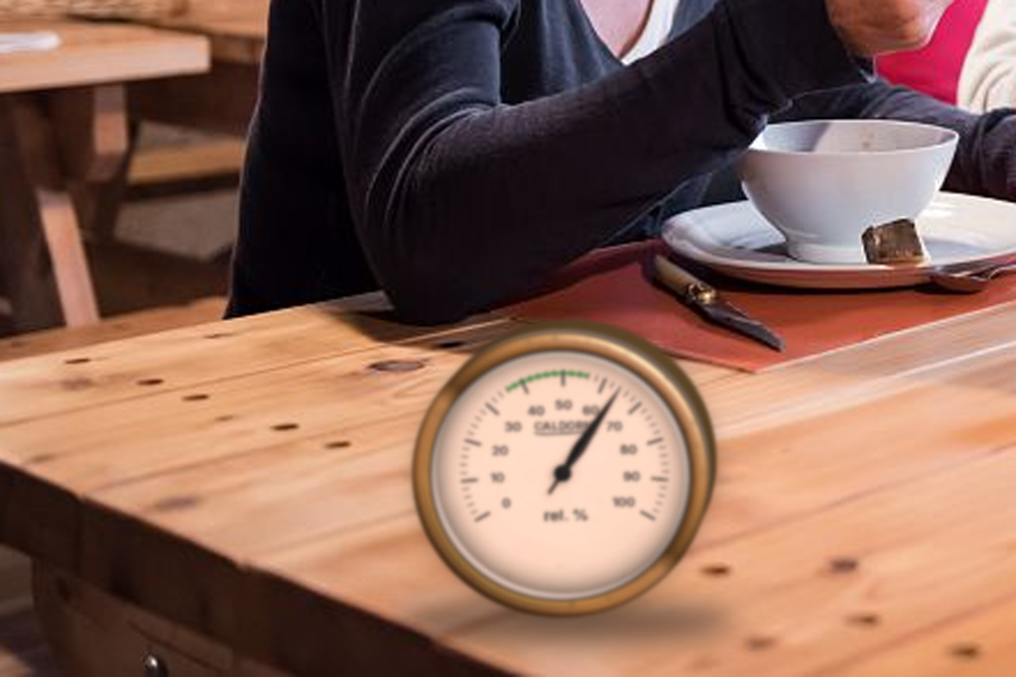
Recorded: 64 %
